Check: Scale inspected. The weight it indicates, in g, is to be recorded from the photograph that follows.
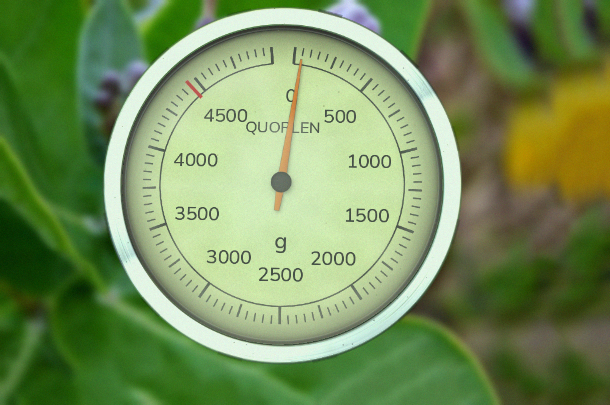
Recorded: 50 g
